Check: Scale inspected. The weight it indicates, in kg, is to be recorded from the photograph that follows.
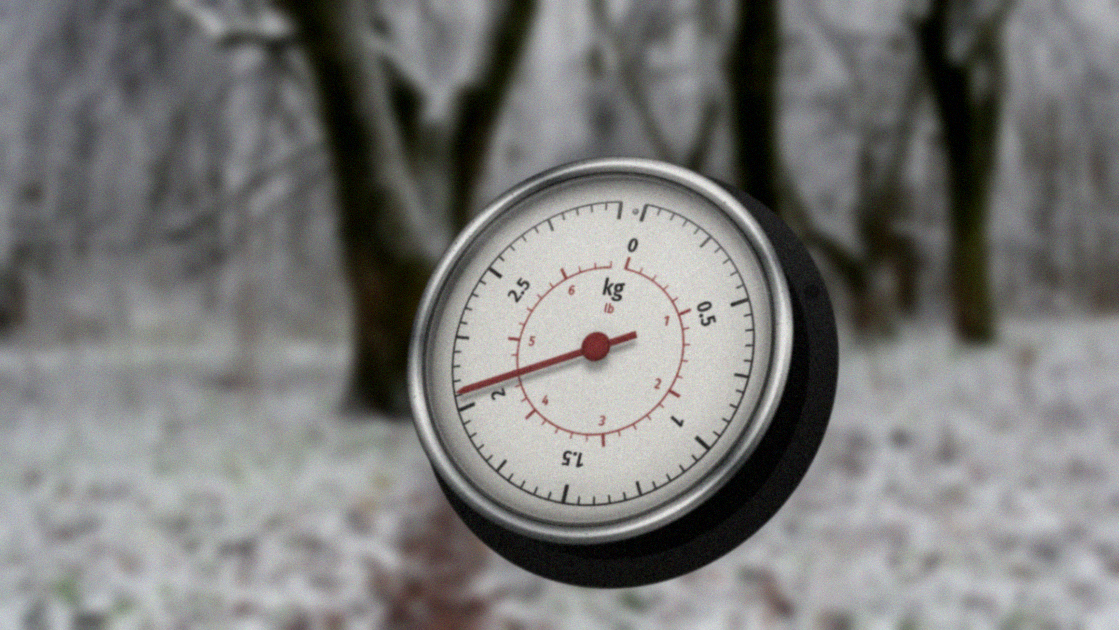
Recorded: 2.05 kg
